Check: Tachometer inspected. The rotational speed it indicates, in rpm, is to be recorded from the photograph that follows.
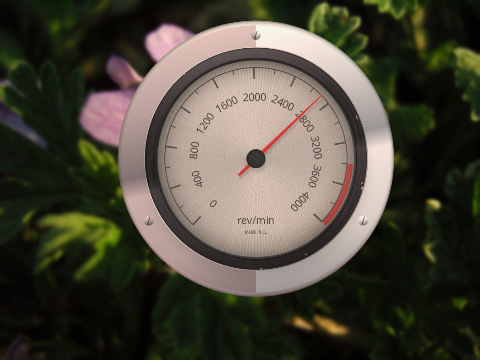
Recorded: 2700 rpm
